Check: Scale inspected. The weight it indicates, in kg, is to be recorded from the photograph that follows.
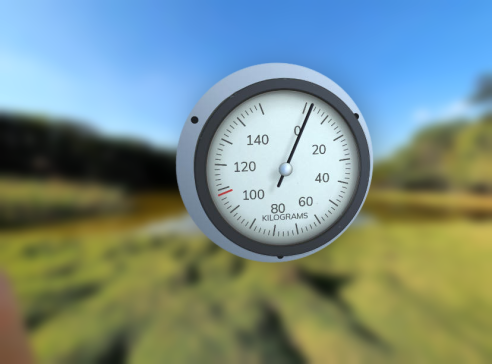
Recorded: 2 kg
